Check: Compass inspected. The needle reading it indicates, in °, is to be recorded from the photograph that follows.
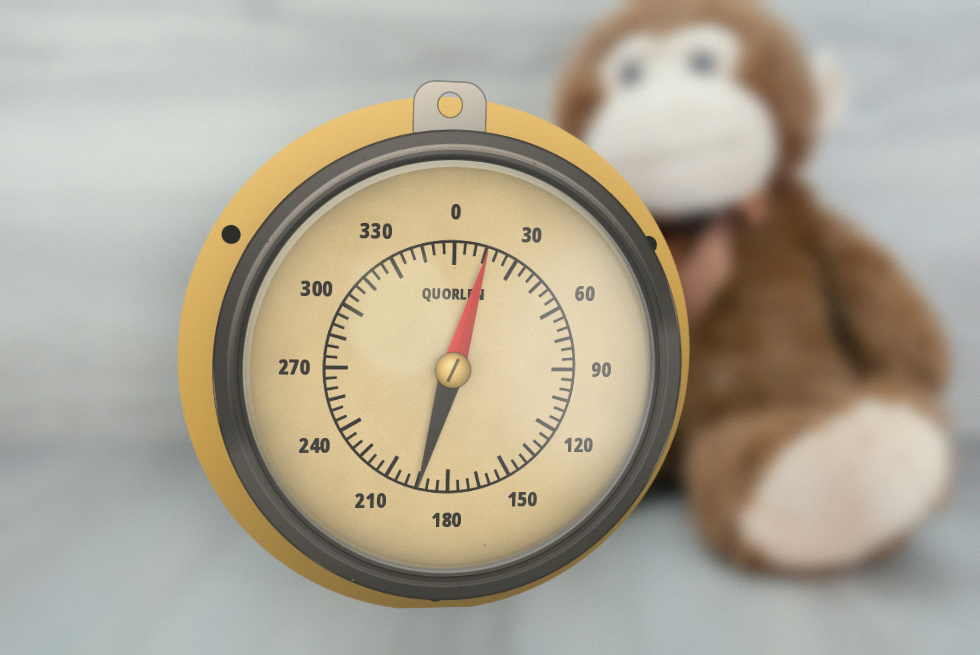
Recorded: 15 °
